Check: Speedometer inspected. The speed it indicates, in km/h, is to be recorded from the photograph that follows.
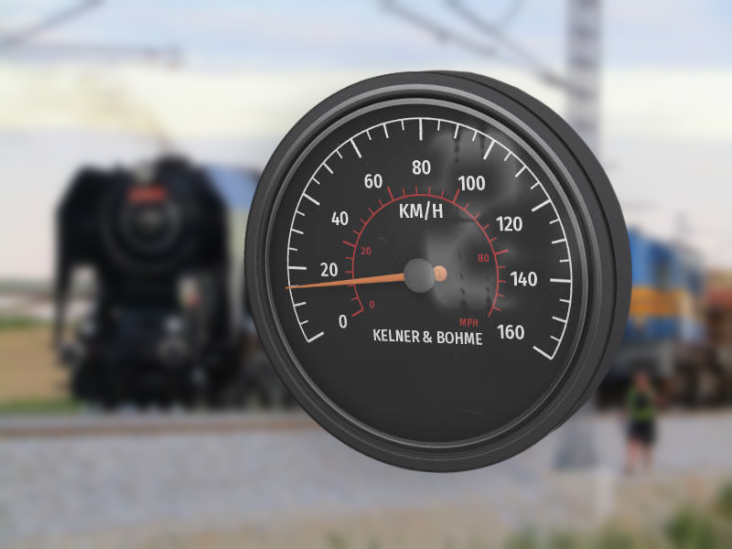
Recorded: 15 km/h
